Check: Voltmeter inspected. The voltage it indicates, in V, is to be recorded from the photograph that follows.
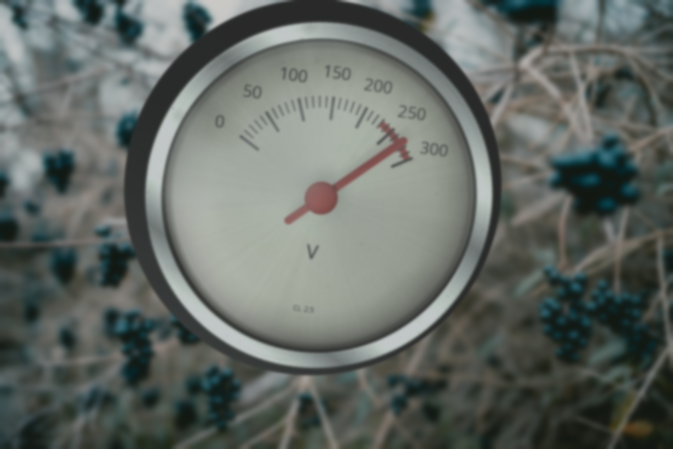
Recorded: 270 V
